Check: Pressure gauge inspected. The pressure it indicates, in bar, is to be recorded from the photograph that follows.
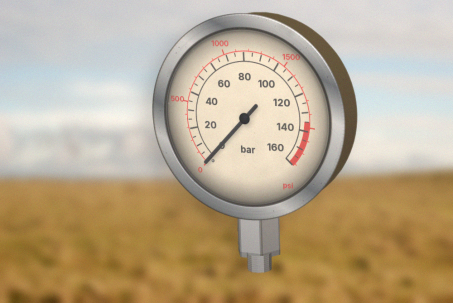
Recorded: 0 bar
